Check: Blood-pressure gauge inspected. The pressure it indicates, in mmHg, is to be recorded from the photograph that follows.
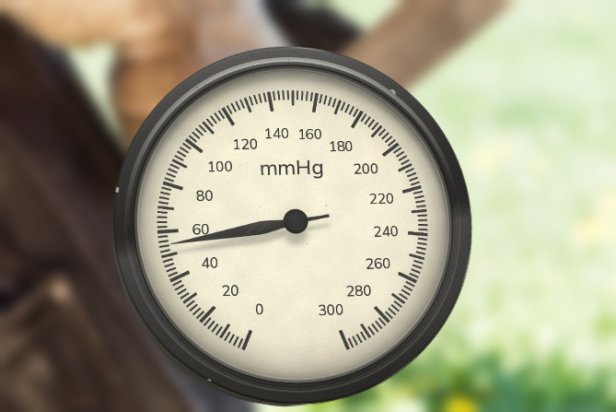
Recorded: 54 mmHg
